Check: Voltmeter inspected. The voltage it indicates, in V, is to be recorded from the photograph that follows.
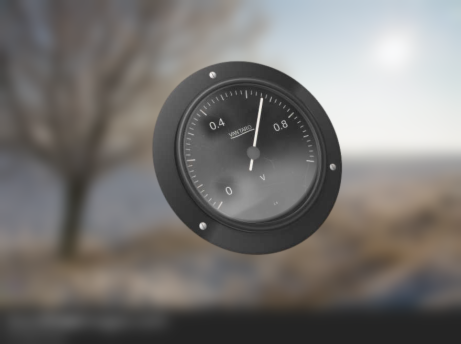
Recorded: 0.66 V
